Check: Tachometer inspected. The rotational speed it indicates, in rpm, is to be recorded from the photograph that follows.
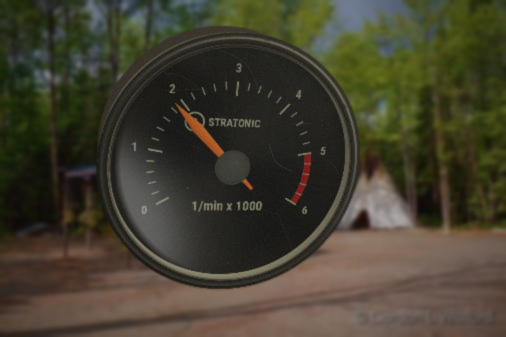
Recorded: 1900 rpm
